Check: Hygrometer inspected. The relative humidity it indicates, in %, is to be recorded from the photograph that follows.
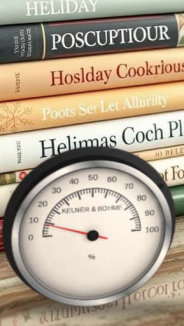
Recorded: 10 %
